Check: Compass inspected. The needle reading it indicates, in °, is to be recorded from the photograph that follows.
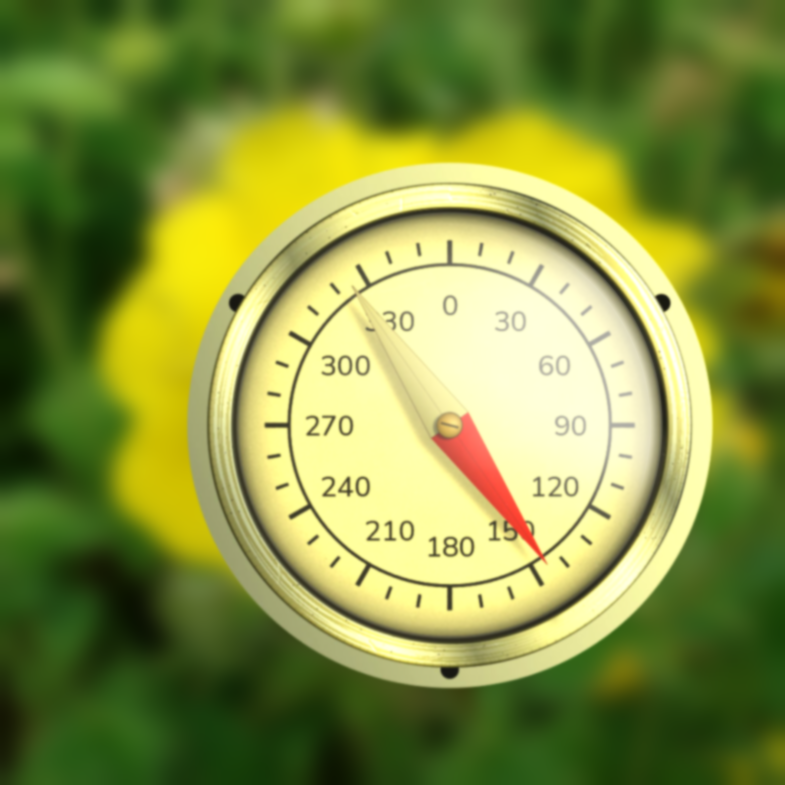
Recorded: 145 °
